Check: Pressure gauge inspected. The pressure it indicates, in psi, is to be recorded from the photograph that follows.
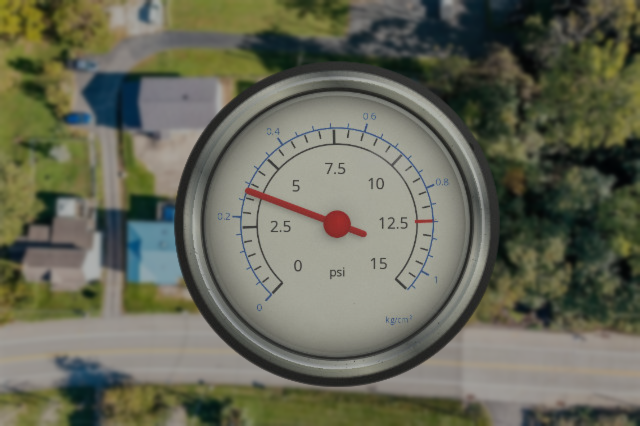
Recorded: 3.75 psi
